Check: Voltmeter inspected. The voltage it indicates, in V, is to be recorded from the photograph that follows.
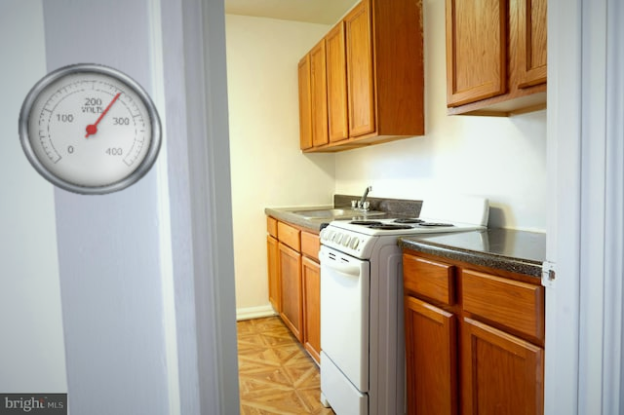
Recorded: 250 V
